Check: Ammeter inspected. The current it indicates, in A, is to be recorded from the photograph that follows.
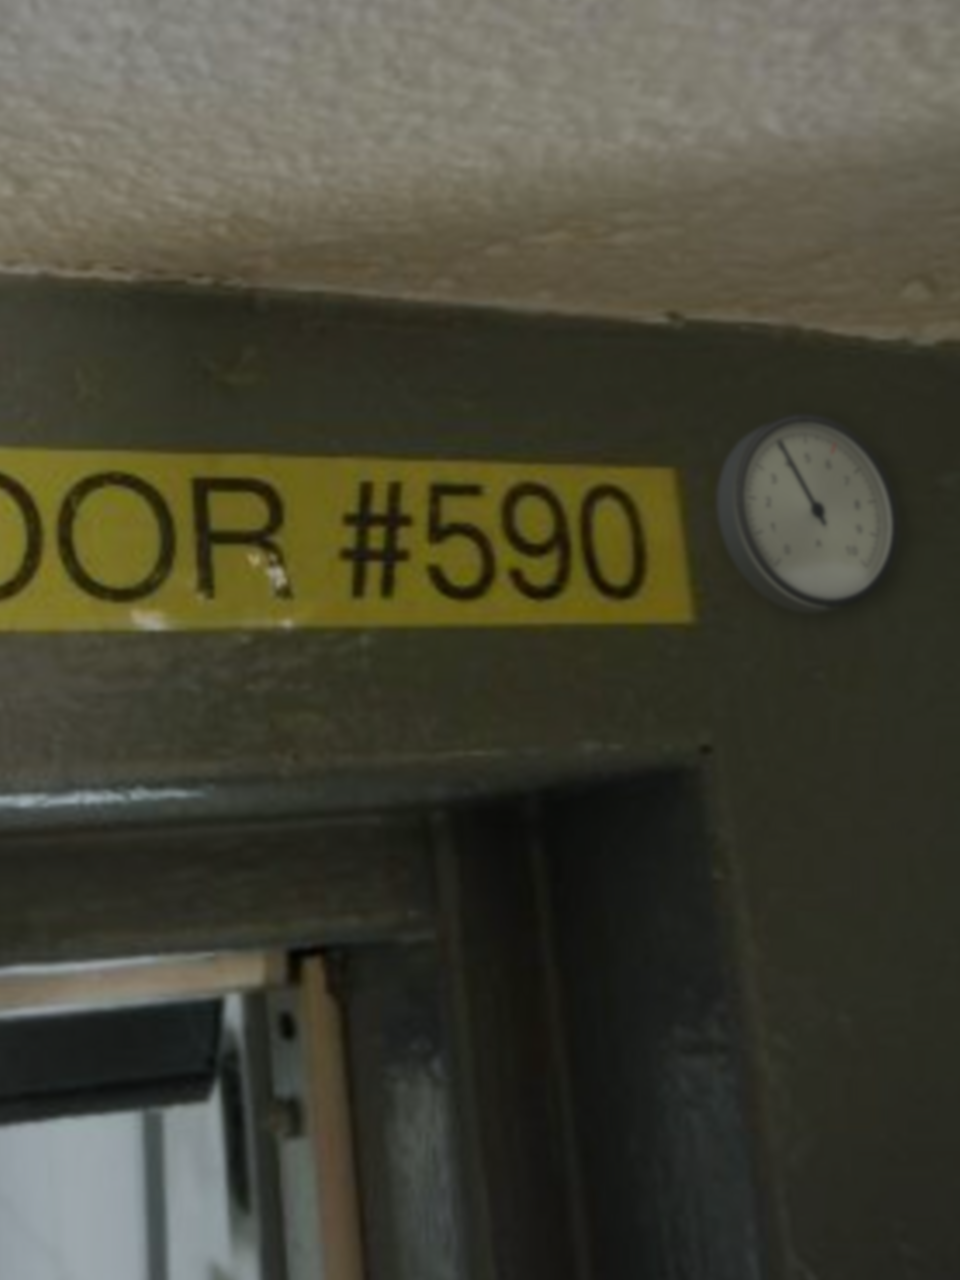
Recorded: 4 A
